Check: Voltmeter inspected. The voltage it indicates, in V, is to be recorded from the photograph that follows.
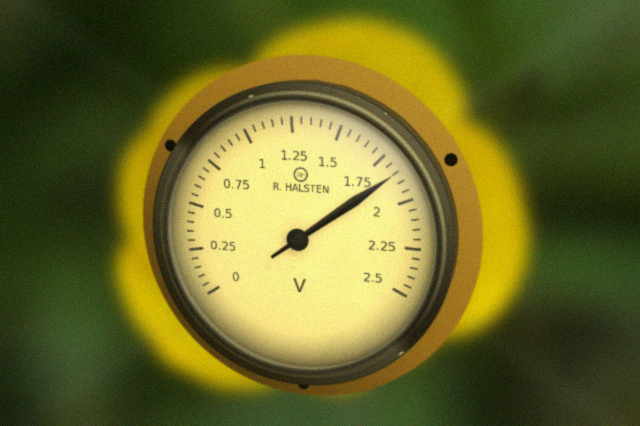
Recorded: 1.85 V
